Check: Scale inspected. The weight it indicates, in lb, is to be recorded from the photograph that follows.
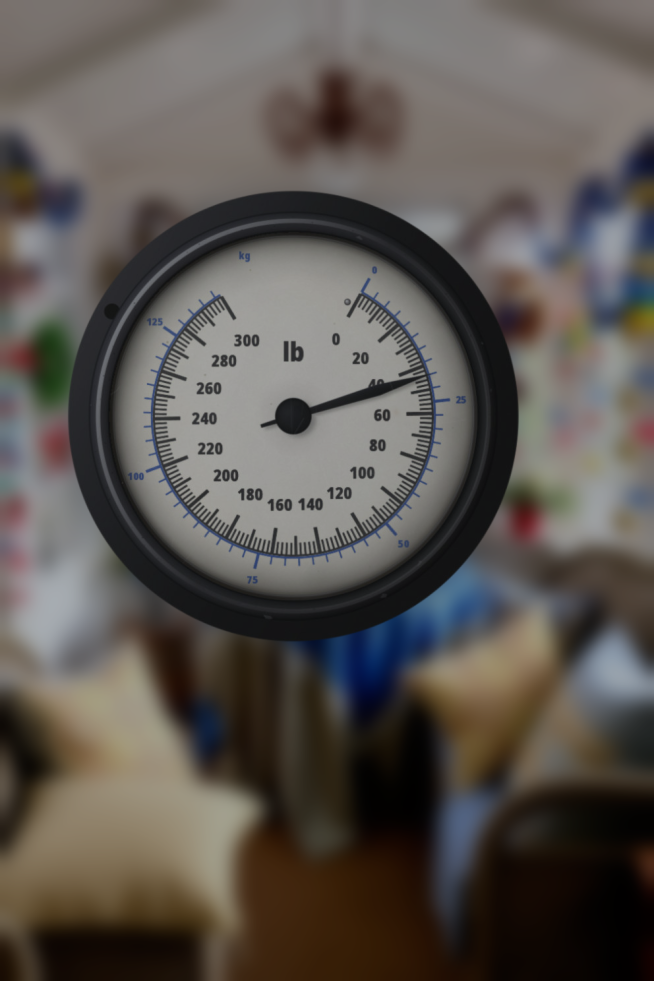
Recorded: 44 lb
